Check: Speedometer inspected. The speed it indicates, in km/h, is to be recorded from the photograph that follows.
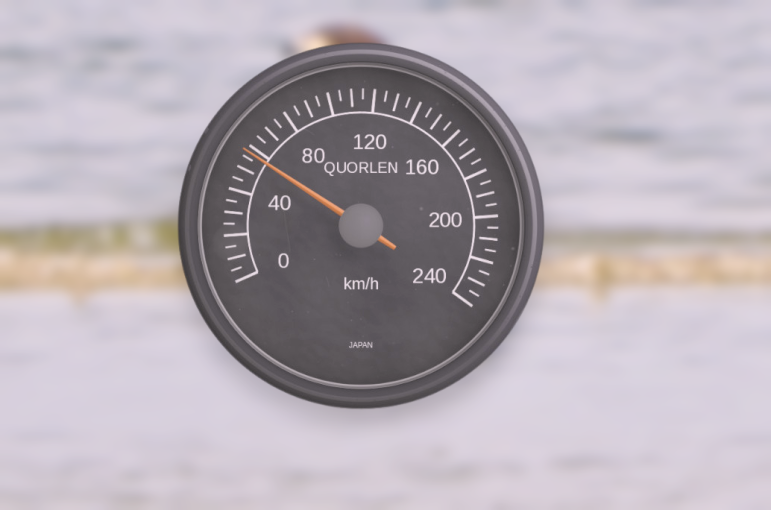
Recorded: 57.5 km/h
